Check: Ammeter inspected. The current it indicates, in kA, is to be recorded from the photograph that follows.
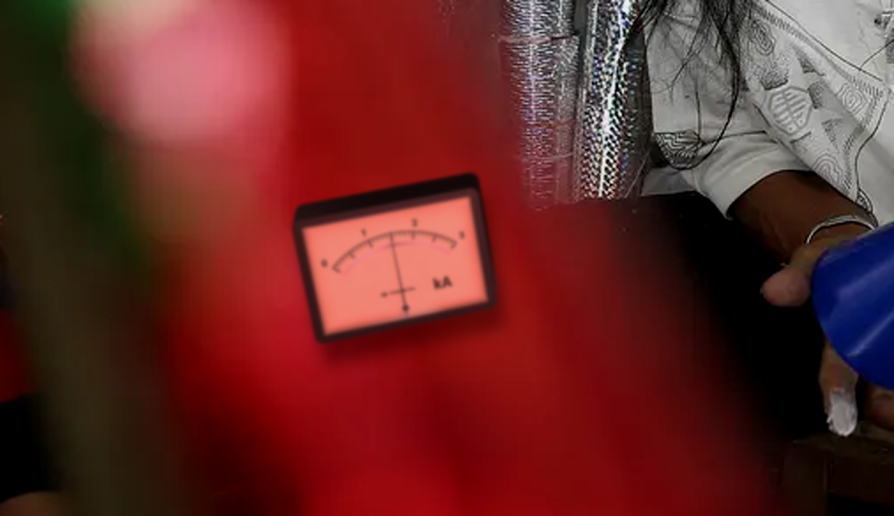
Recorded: 1.5 kA
